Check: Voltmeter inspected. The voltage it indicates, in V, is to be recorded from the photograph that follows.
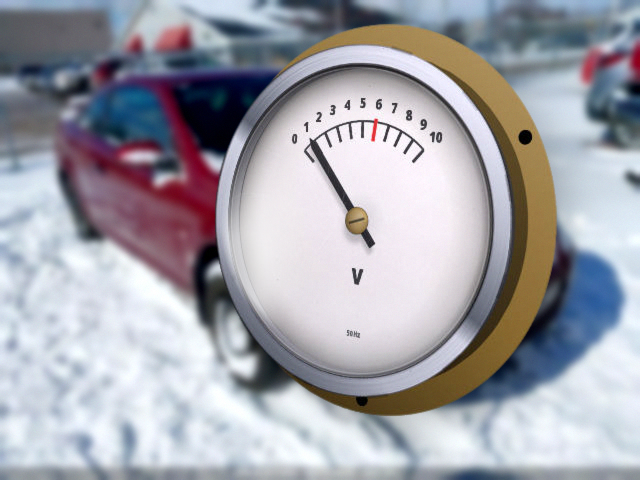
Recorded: 1 V
